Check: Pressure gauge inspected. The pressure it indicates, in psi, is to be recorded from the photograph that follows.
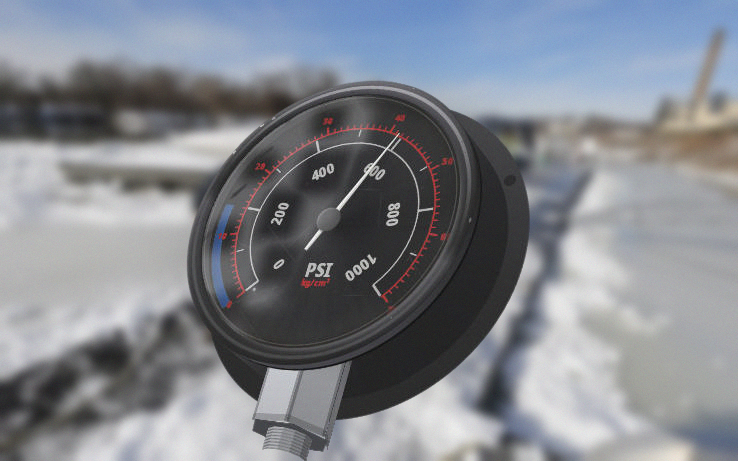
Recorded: 600 psi
